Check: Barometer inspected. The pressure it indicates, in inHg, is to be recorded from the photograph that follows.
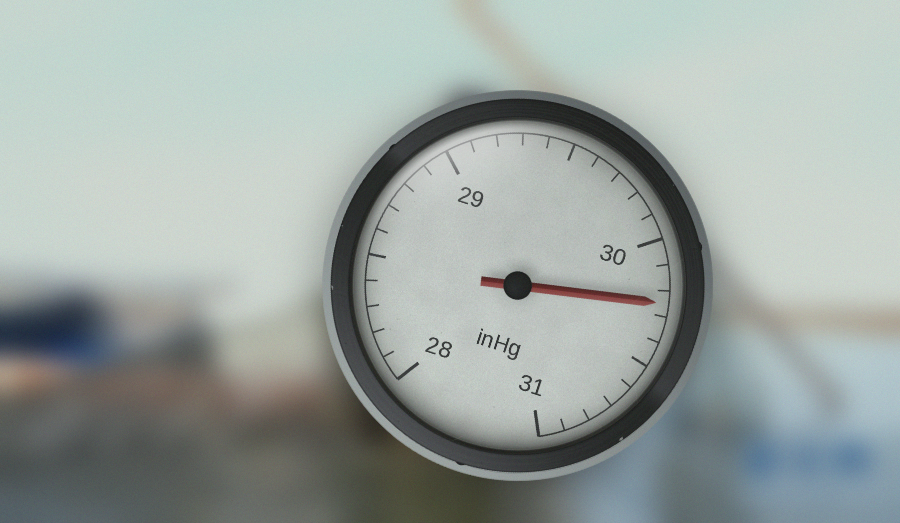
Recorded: 30.25 inHg
